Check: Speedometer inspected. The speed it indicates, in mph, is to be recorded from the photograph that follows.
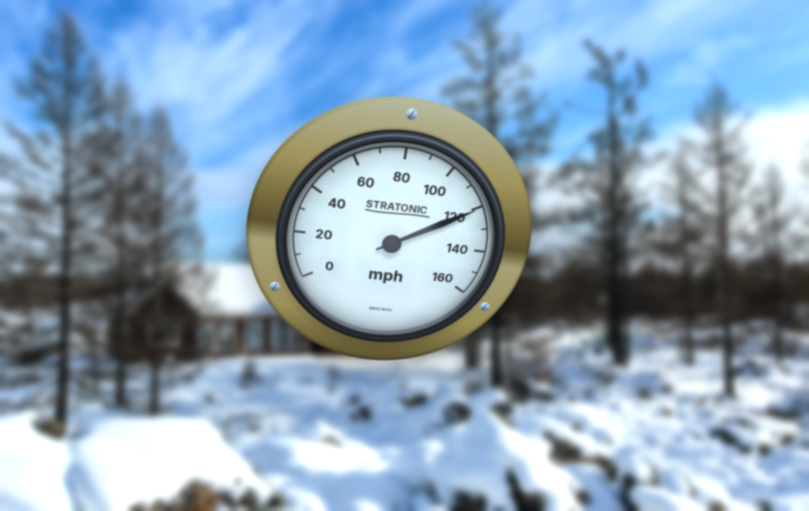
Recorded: 120 mph
